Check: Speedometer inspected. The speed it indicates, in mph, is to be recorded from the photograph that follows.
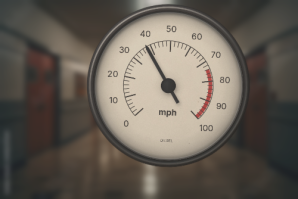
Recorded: 38 mph
